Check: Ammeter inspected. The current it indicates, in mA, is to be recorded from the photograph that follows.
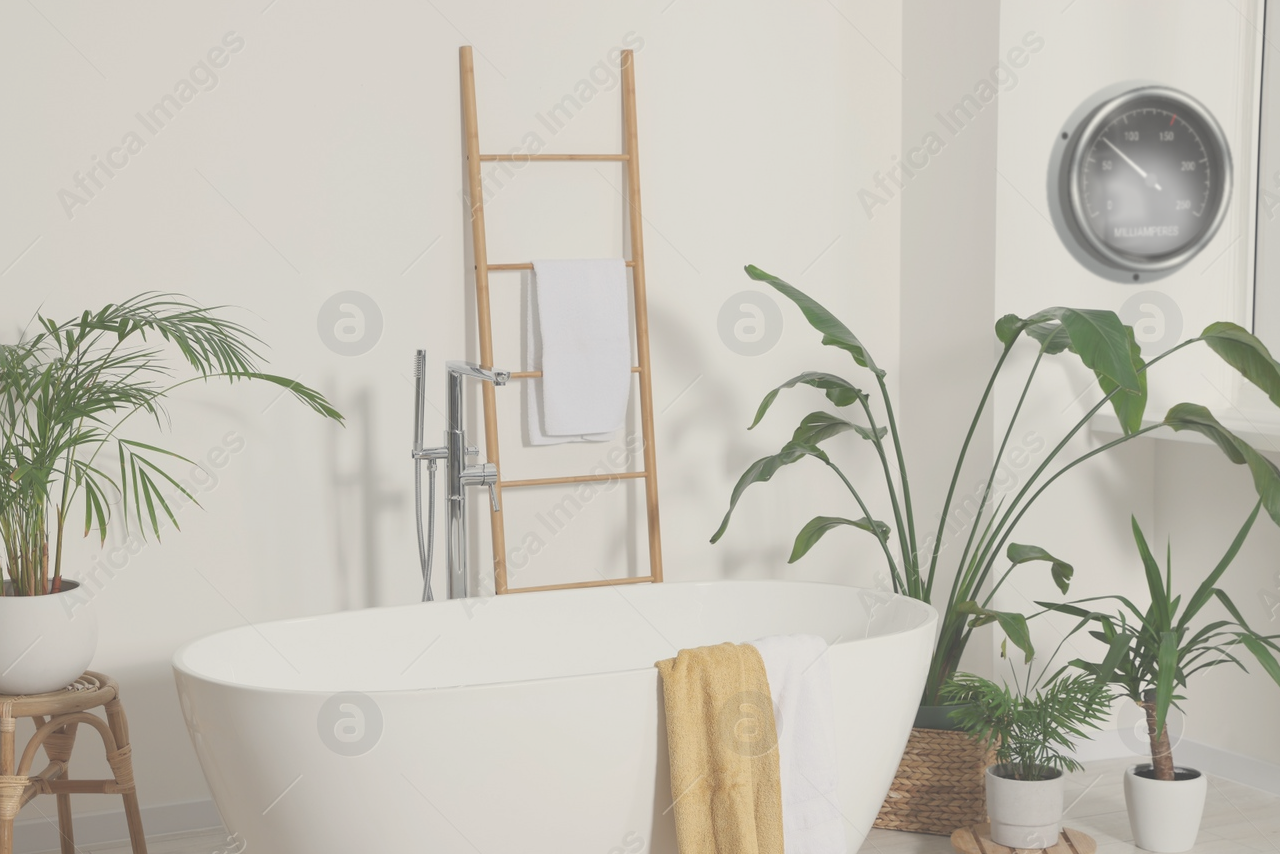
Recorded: 70 mA
